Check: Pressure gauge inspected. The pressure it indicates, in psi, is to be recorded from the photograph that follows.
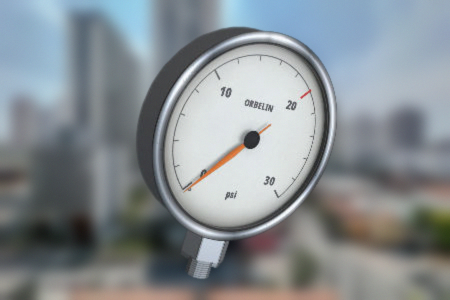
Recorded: 0 psi
